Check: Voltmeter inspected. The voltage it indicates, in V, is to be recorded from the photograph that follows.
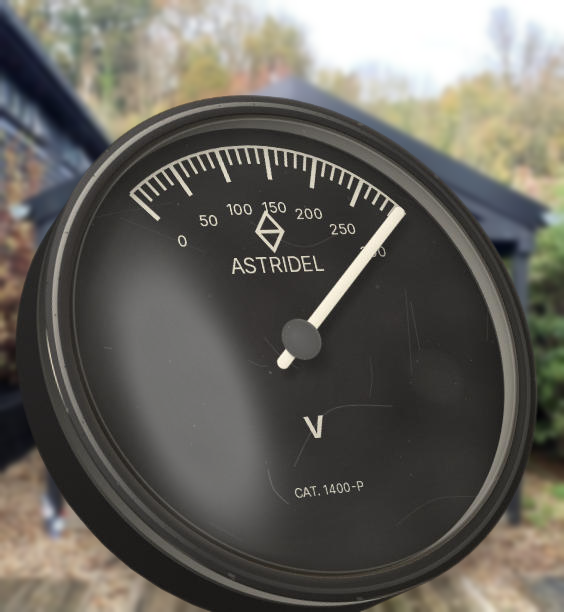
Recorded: 295 V
